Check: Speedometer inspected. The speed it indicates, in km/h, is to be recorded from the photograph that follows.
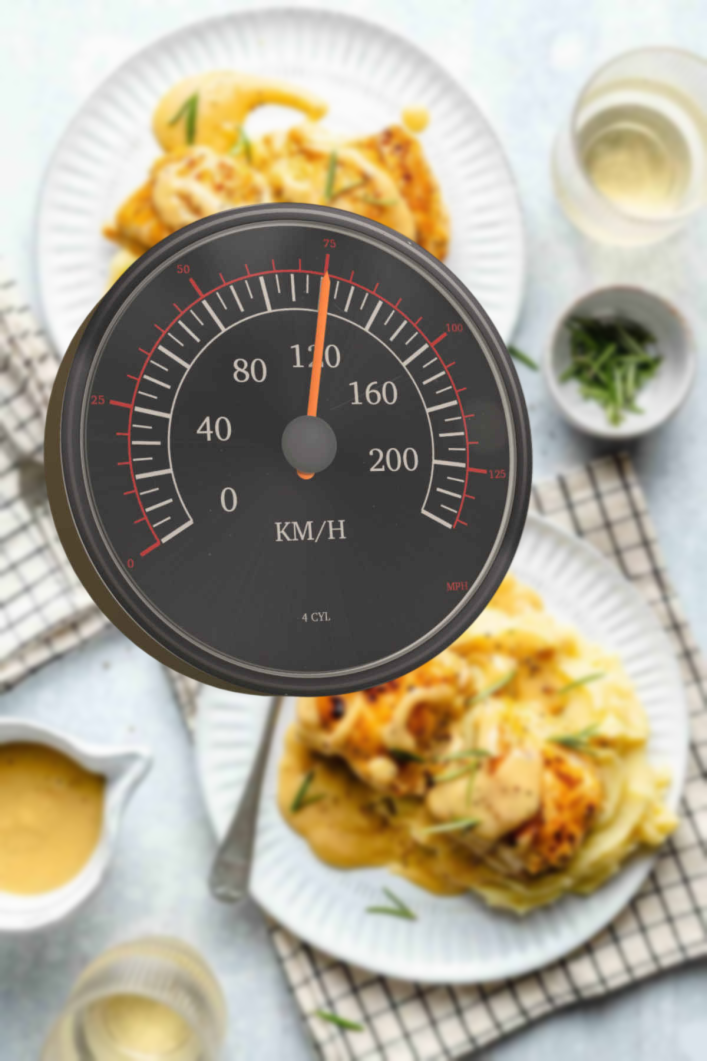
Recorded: 120 km/h
